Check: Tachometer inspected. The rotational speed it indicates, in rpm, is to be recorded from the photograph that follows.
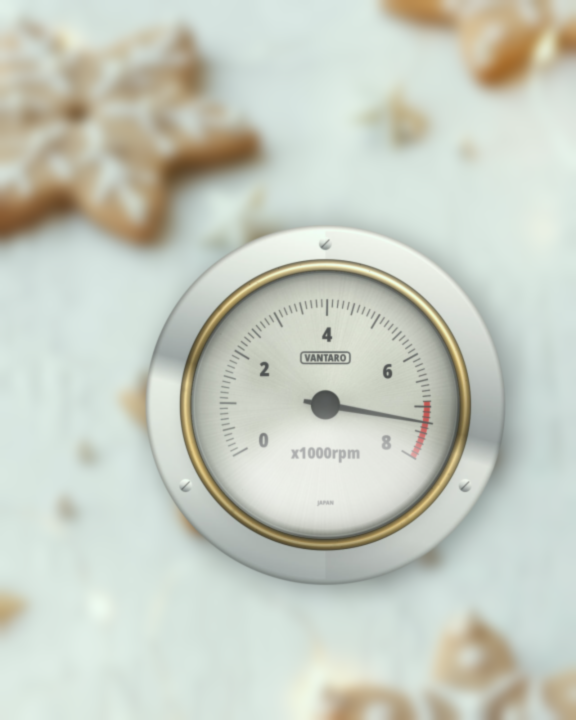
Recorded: 7300 rpm
